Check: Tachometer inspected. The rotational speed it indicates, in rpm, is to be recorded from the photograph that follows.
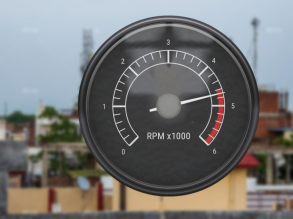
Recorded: 4700 rpm
